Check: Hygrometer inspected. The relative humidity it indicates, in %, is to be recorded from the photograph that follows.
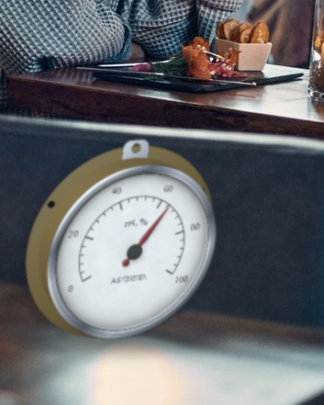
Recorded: 64 %
